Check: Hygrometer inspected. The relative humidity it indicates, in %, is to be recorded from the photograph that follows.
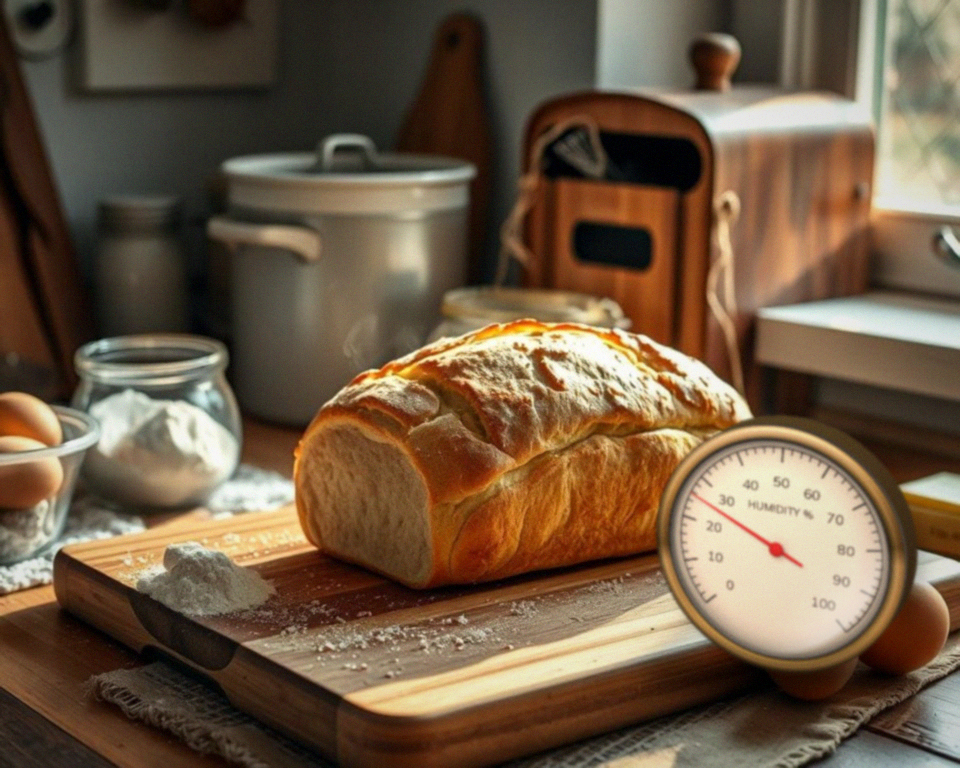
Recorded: 26 %
